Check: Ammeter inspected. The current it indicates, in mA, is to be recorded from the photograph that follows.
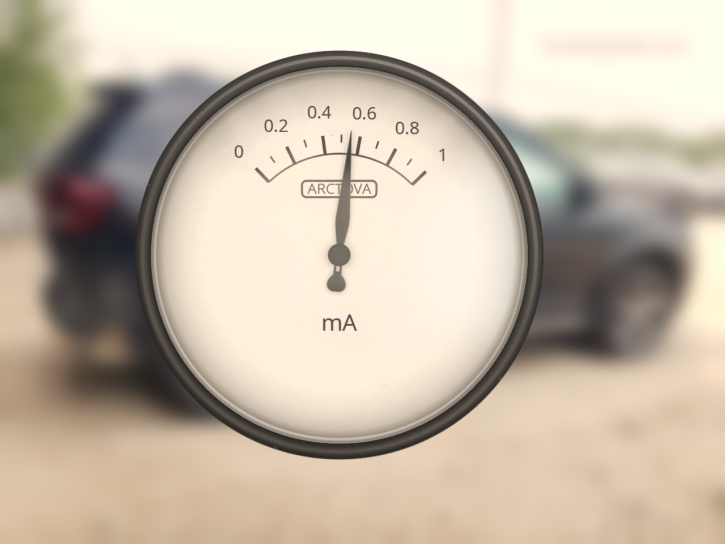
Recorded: 0.55 mA
